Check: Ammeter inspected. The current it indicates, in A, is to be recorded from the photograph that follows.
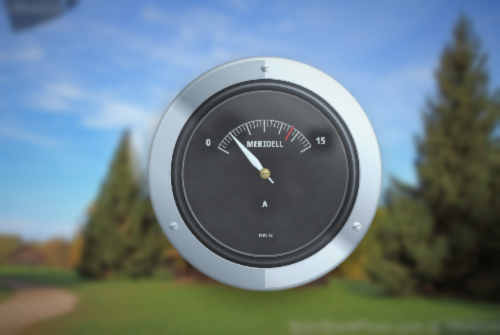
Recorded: 2.5 A
